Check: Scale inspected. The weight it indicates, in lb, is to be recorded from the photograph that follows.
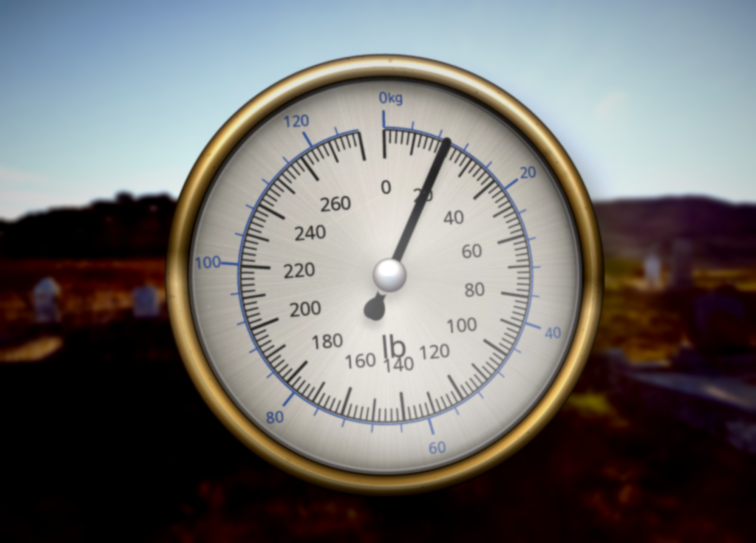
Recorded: 20 lb
